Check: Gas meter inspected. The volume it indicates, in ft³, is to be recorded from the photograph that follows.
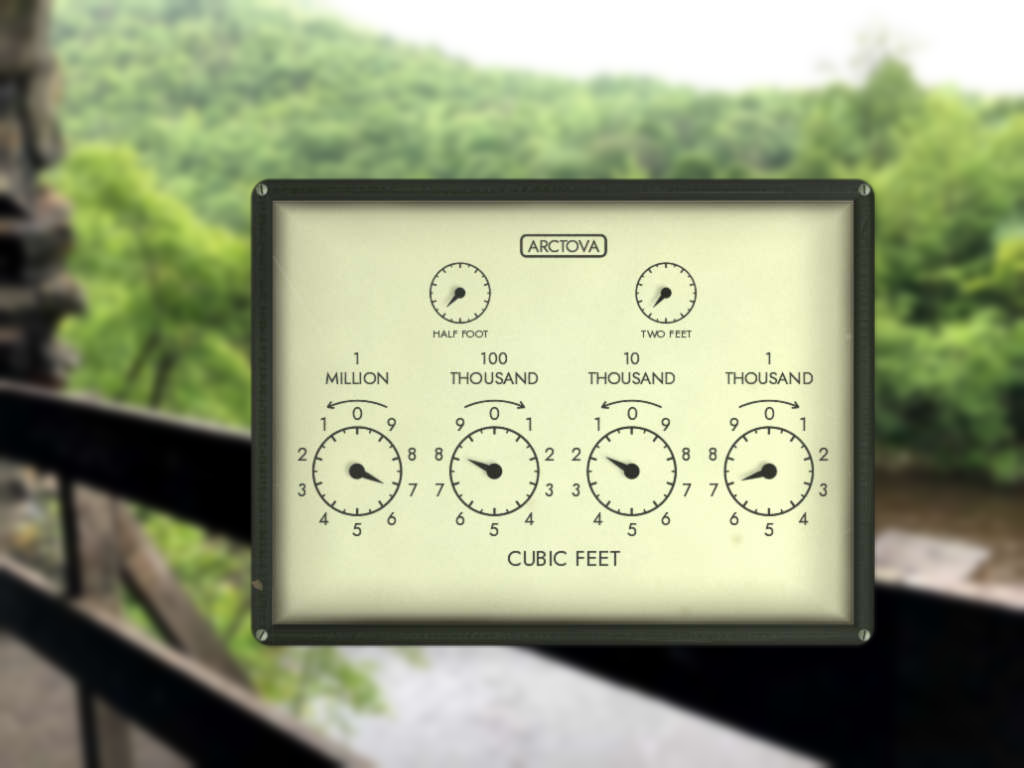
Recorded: 681700 ft³
